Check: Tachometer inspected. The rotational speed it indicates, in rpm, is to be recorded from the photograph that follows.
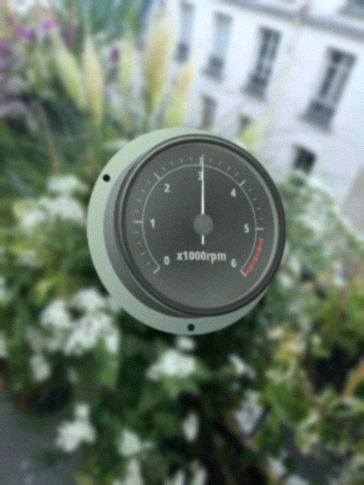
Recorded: 3000 rpm
